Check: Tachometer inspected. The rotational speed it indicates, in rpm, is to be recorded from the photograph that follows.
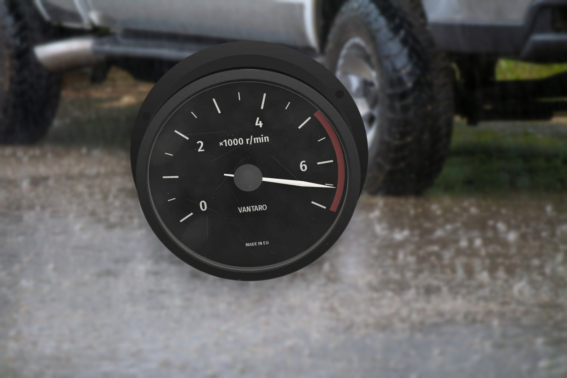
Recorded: 6500 rpm
